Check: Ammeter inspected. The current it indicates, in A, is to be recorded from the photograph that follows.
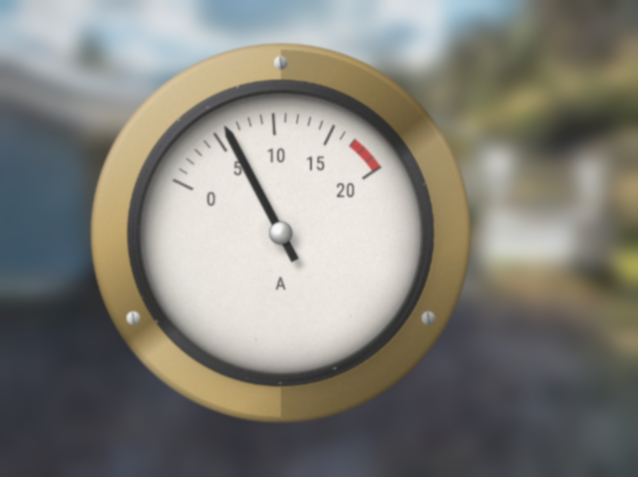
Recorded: 6 A
